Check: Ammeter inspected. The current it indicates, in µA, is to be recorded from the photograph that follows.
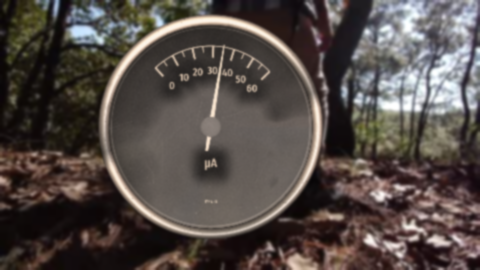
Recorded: 35 µA
